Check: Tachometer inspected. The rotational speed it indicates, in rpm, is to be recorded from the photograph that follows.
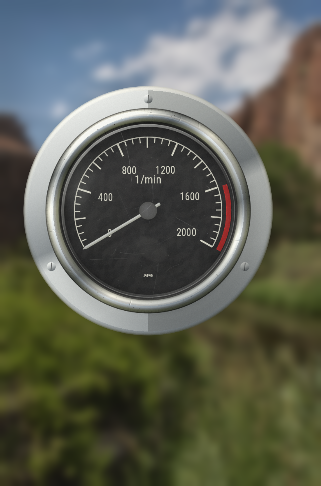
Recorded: 0 rpm
